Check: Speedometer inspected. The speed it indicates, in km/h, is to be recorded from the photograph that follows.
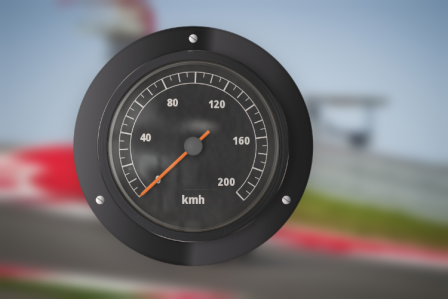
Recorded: 0 km/h
